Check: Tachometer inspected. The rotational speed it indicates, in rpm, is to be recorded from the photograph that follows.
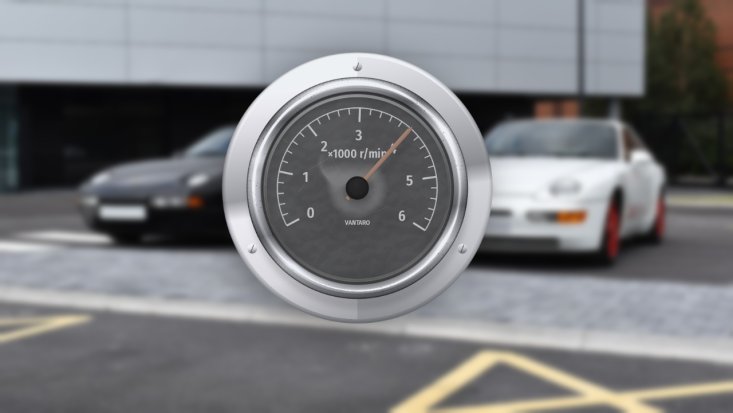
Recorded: 4000 rpm
